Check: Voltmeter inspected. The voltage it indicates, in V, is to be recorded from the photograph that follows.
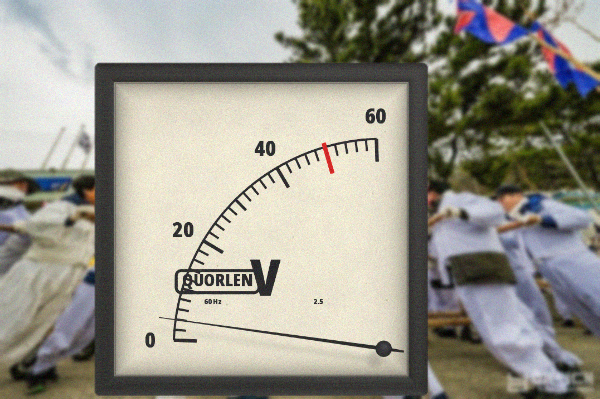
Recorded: 4 V
